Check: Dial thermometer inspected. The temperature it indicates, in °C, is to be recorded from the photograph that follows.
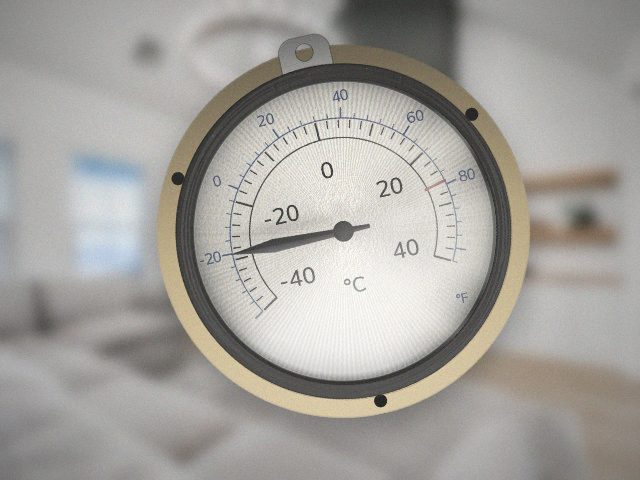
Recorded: -29 °C
